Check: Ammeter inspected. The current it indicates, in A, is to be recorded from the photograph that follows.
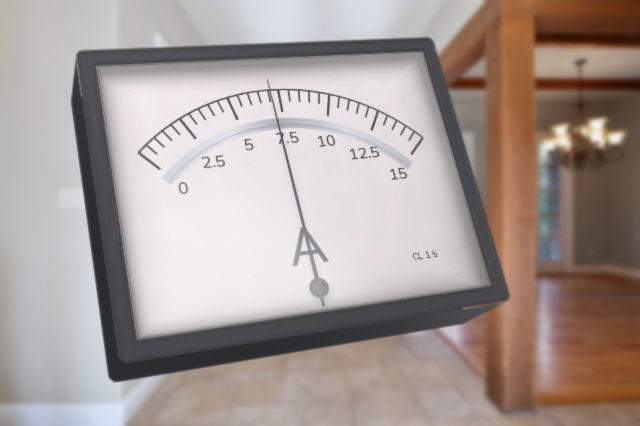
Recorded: 7 A
